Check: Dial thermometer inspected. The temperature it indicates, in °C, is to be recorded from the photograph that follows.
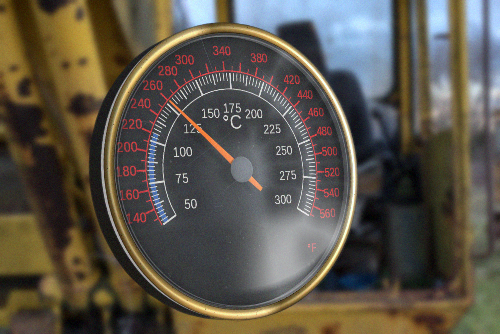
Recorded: 125 °C
